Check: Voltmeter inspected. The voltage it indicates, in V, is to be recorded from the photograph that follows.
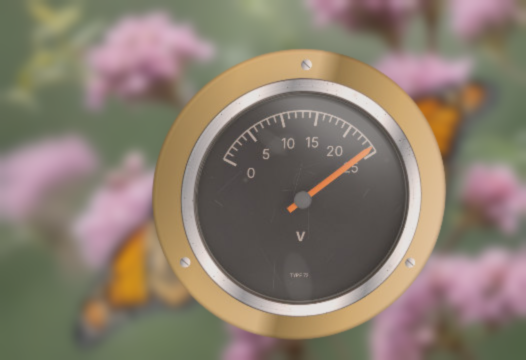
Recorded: 24 V
